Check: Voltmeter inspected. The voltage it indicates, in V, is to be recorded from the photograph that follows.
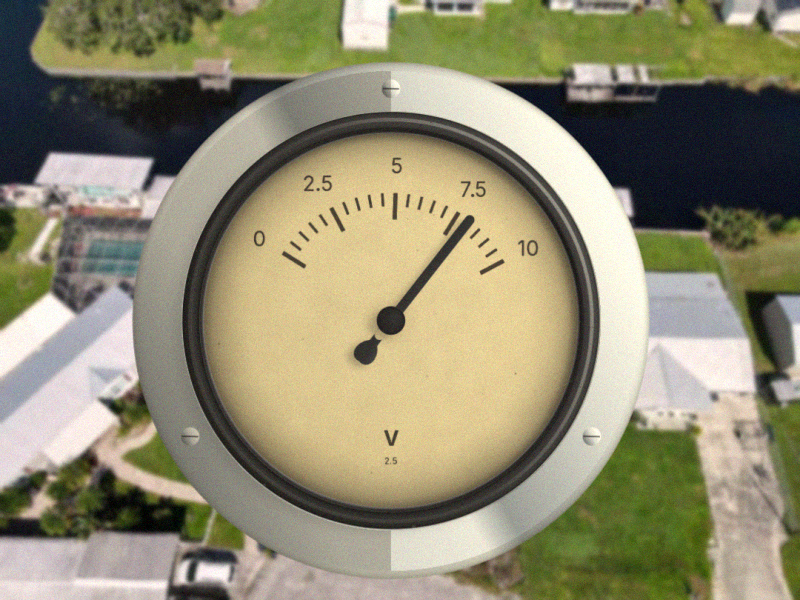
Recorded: 8 V
